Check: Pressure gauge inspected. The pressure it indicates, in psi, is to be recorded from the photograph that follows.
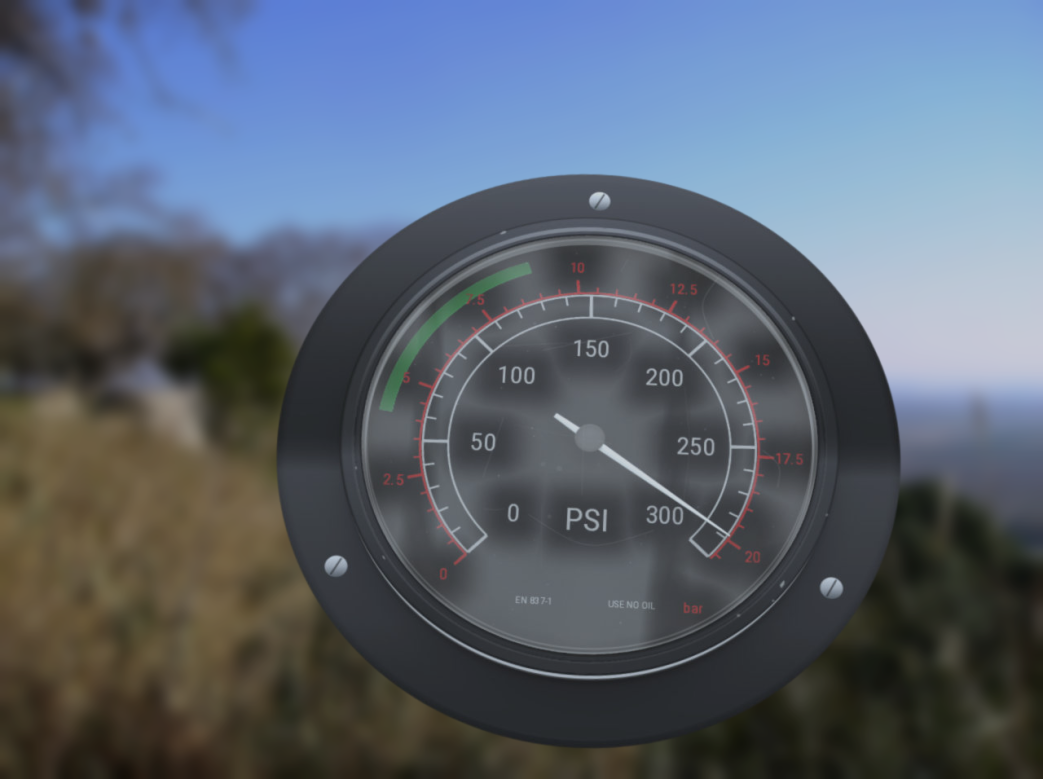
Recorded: 290 psi
